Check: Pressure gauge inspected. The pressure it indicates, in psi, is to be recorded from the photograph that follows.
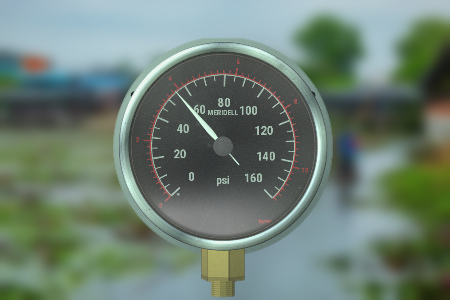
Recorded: 55 psi
